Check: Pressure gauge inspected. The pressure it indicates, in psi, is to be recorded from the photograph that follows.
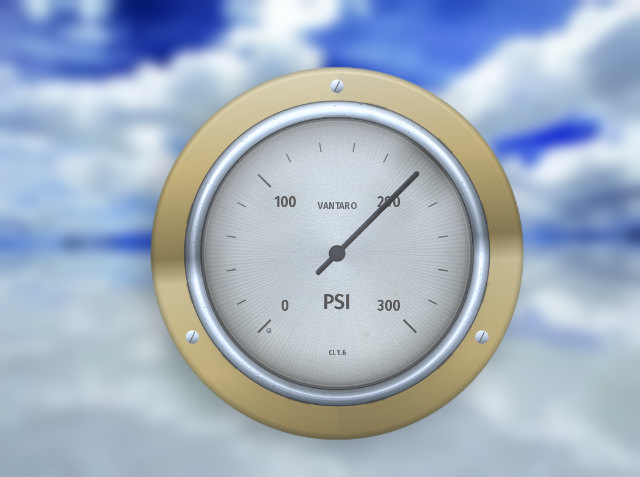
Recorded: 200 psi
